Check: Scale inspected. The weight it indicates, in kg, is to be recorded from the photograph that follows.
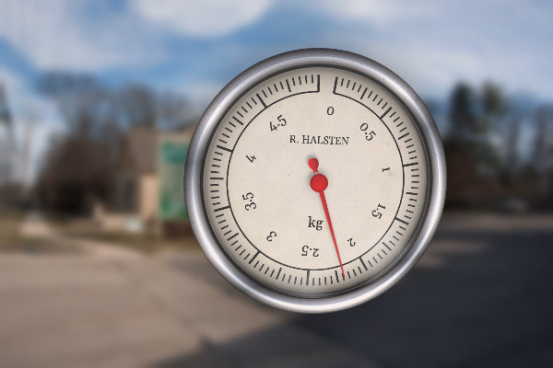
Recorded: 2.2 kg
